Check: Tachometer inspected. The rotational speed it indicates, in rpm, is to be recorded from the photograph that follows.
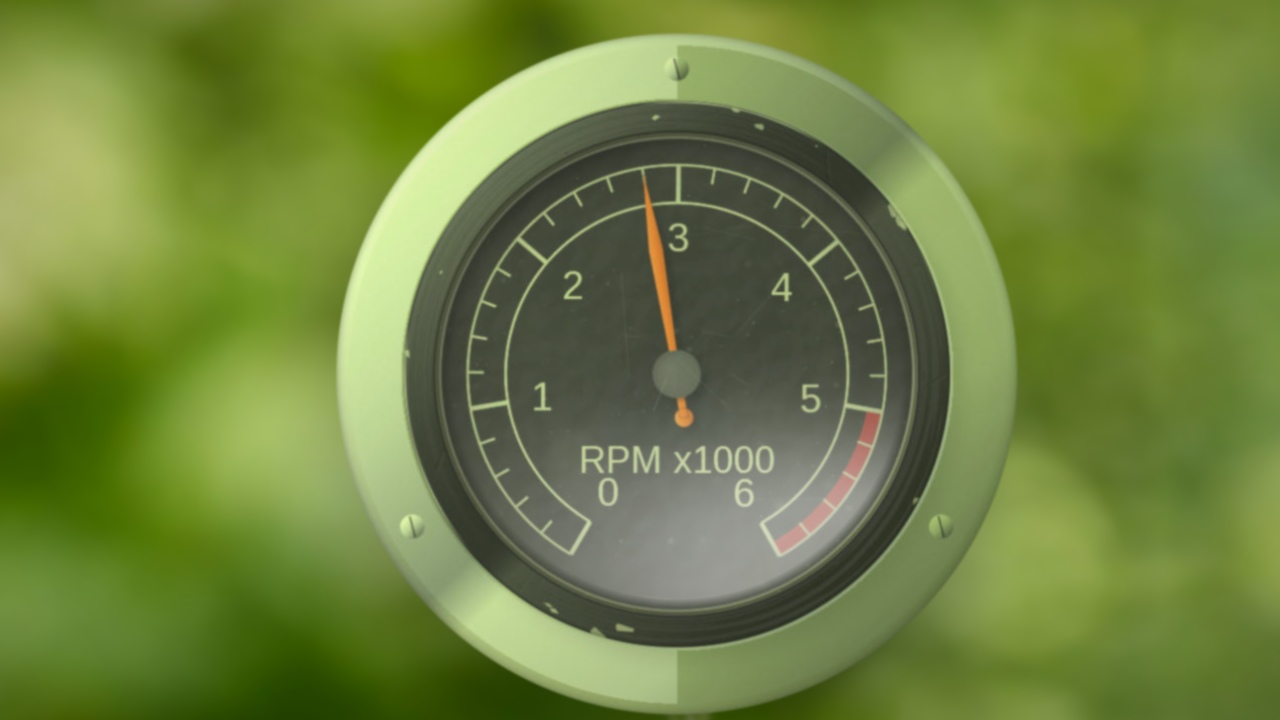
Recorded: 2800 rpm
